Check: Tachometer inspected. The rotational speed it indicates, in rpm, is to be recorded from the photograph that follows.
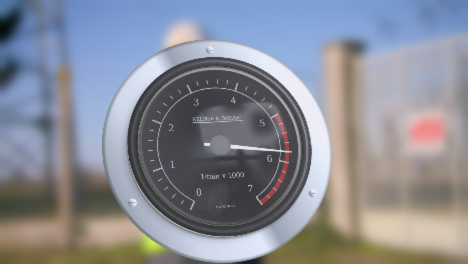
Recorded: 5800 rpm
